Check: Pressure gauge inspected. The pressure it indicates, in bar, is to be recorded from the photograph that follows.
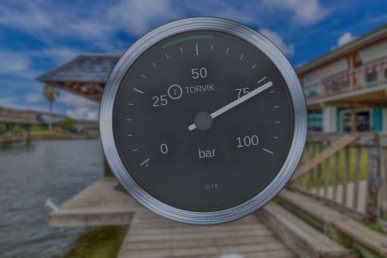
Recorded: 77.5 bar
